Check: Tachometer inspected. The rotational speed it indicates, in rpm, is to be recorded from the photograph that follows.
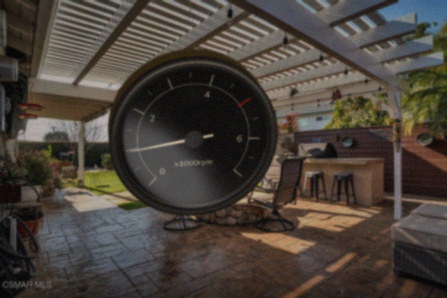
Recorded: 1000 rpm
